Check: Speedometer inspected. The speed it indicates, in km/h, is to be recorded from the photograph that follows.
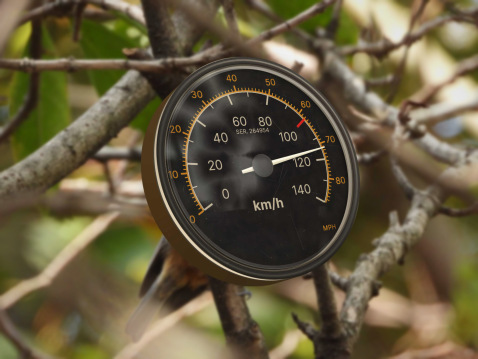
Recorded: 115 km/h
